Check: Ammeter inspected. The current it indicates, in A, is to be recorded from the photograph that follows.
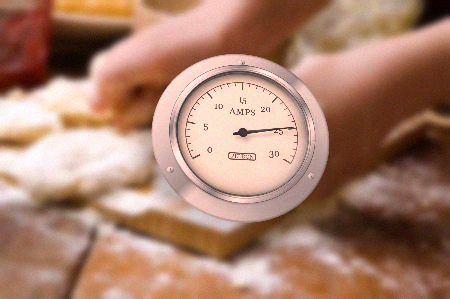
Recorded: 25 A
